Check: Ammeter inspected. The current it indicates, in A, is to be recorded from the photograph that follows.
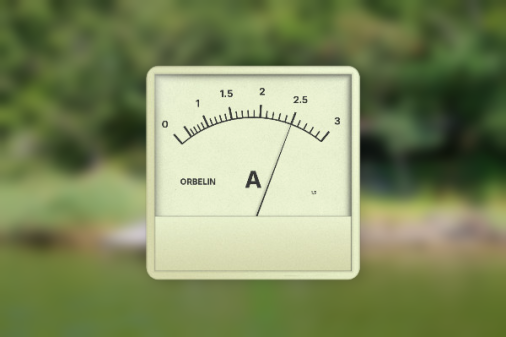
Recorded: 2.5 A
